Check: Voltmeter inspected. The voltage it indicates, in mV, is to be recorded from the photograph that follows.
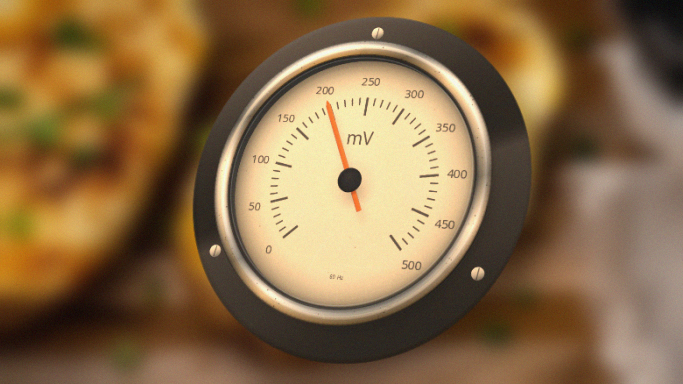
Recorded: 200 mV
